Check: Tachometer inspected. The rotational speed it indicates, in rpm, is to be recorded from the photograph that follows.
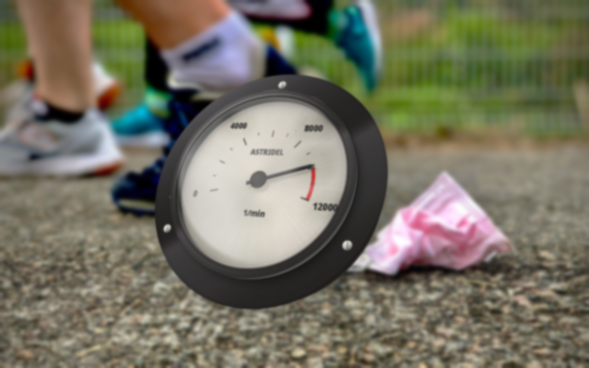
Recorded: 10000 rpm
